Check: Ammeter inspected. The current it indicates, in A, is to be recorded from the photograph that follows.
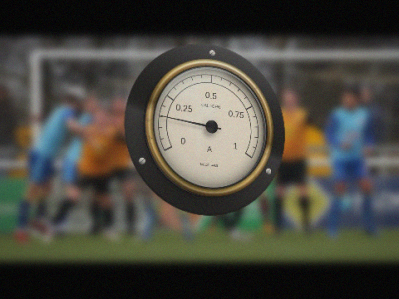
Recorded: 0.15 A
